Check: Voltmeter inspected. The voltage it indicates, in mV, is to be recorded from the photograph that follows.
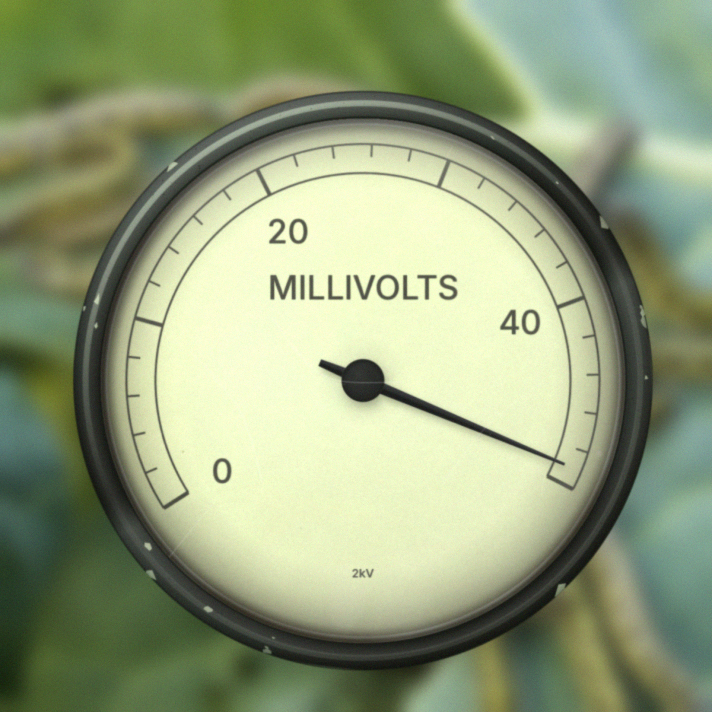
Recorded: 49 mV
